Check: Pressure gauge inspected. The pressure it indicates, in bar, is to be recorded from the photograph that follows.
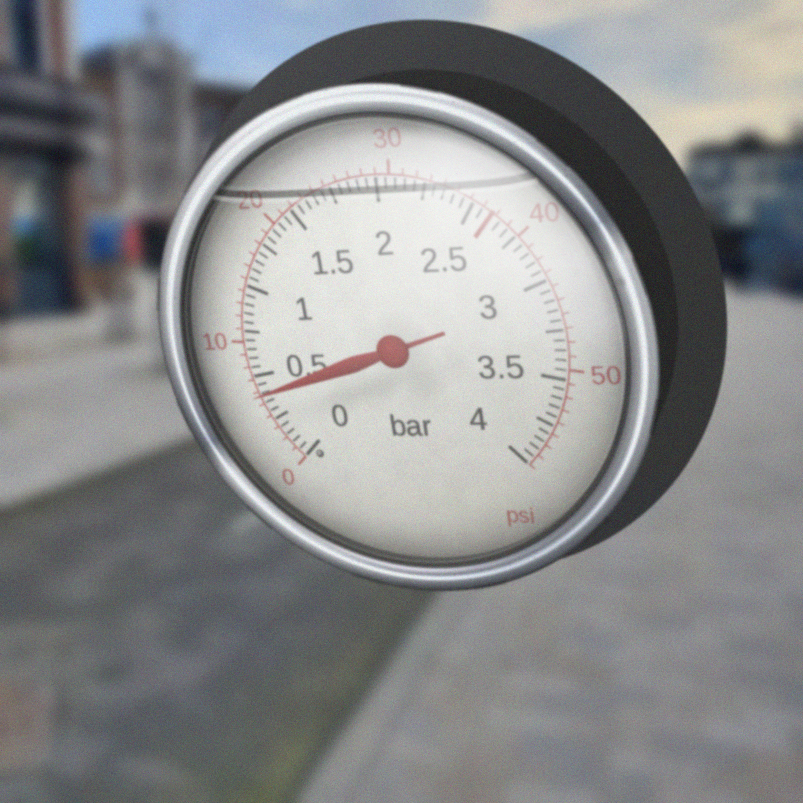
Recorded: 0.4 bar
